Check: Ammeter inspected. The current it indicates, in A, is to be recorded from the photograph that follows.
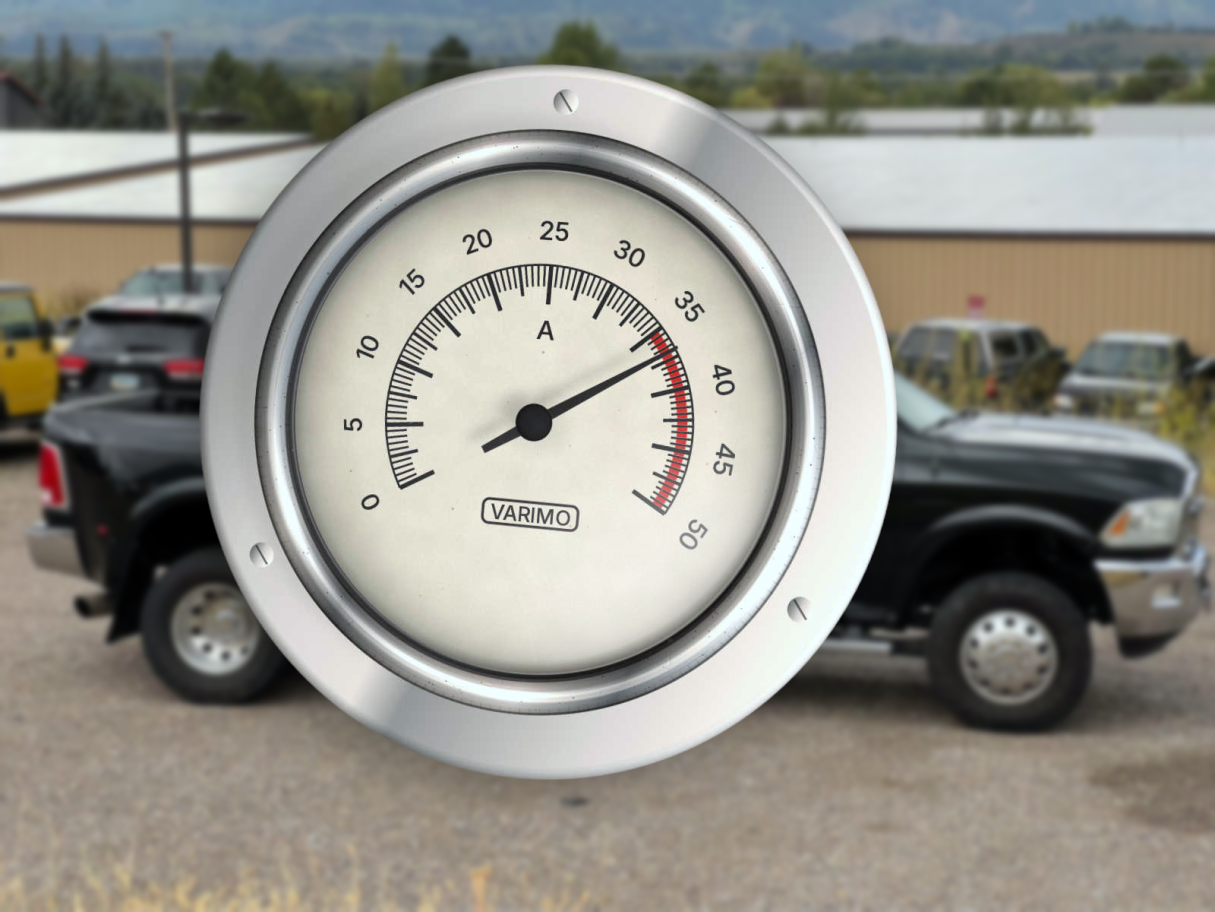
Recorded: 37 A
